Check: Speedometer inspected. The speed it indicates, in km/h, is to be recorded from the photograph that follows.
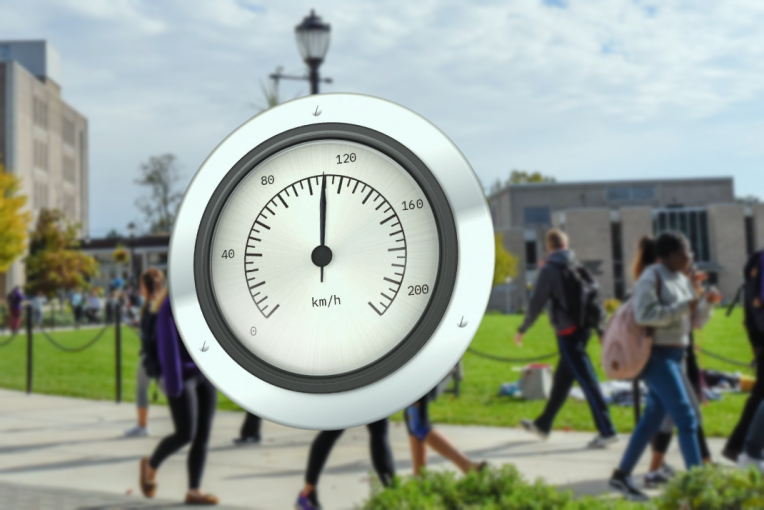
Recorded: 110 km/h
